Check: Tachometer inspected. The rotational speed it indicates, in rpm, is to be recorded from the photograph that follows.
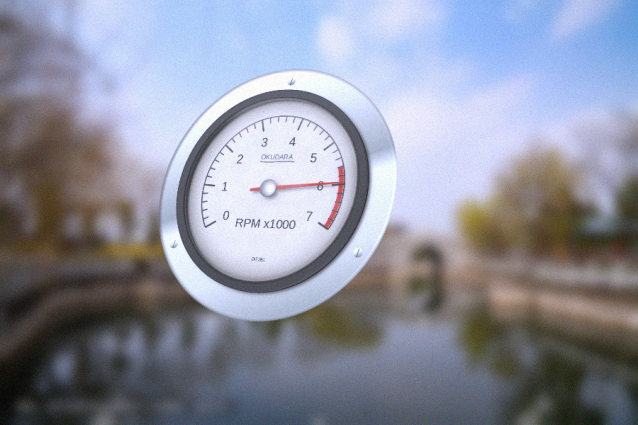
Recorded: 6000 rpm
